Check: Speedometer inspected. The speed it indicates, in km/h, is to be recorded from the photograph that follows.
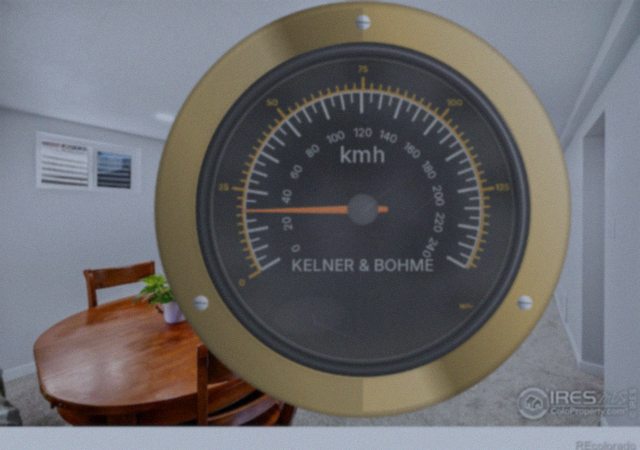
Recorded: 30 km/h
